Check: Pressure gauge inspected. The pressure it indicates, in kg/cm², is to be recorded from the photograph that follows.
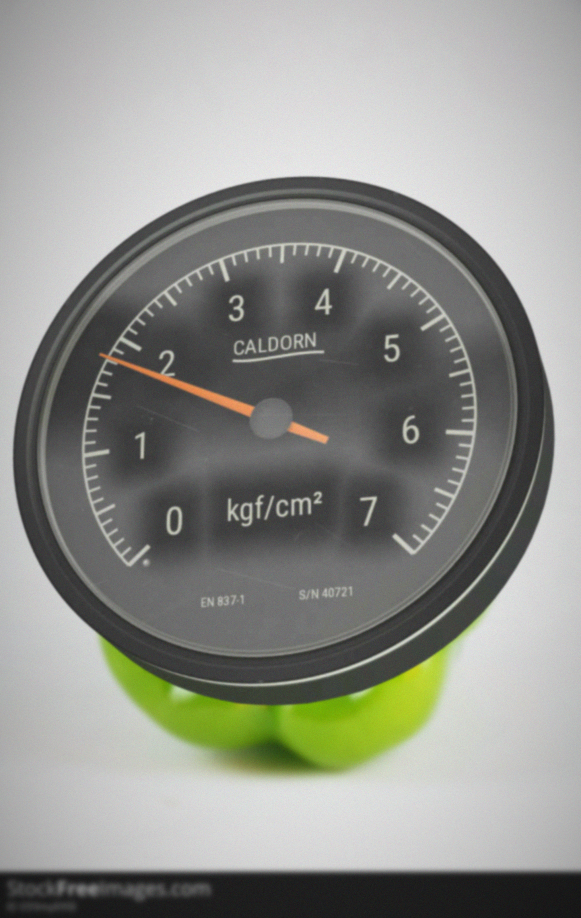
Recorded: 1.8 kg/cm²
